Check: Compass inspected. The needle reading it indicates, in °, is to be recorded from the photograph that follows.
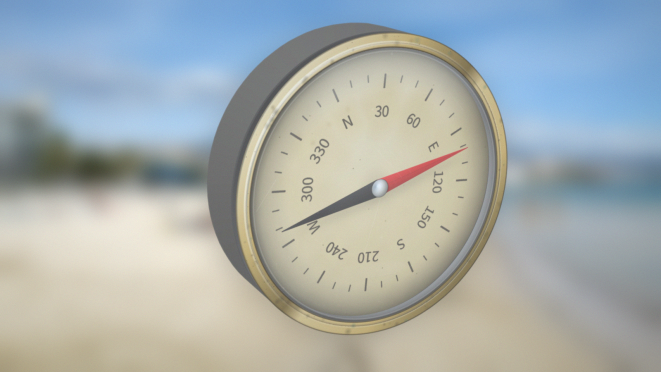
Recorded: 100 °
